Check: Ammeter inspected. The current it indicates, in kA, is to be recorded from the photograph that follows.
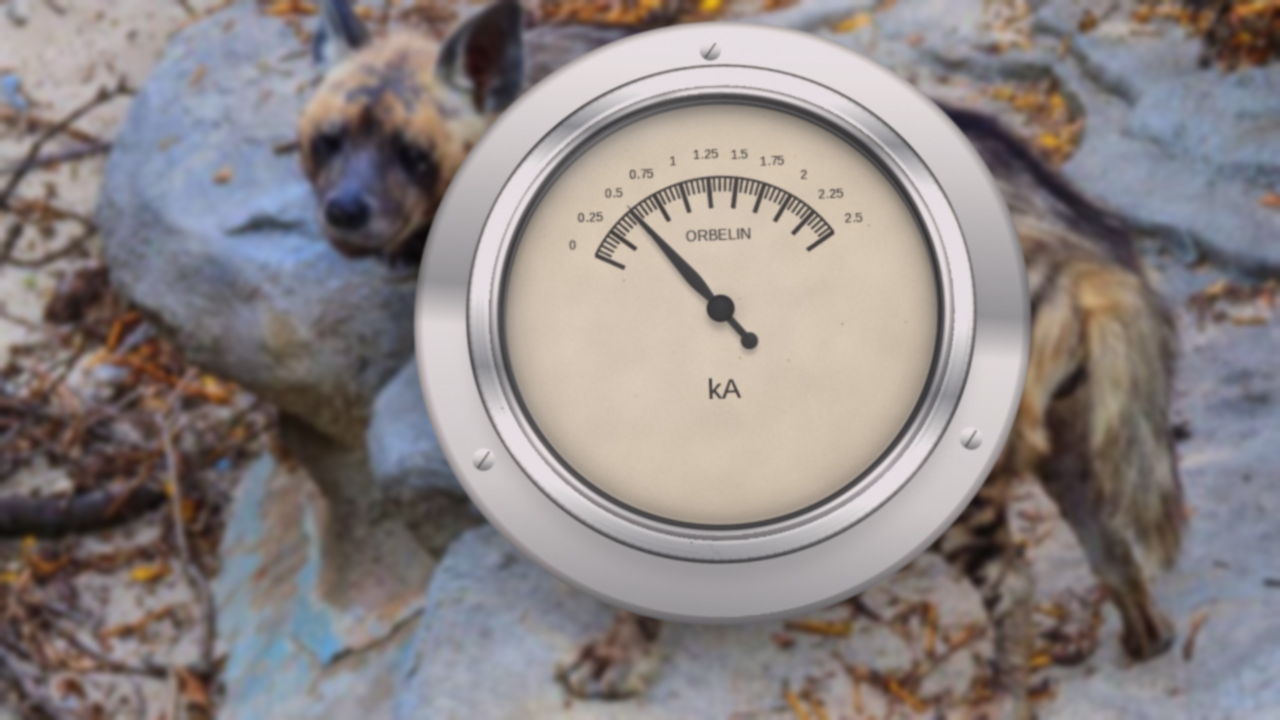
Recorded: 0.5 kA
